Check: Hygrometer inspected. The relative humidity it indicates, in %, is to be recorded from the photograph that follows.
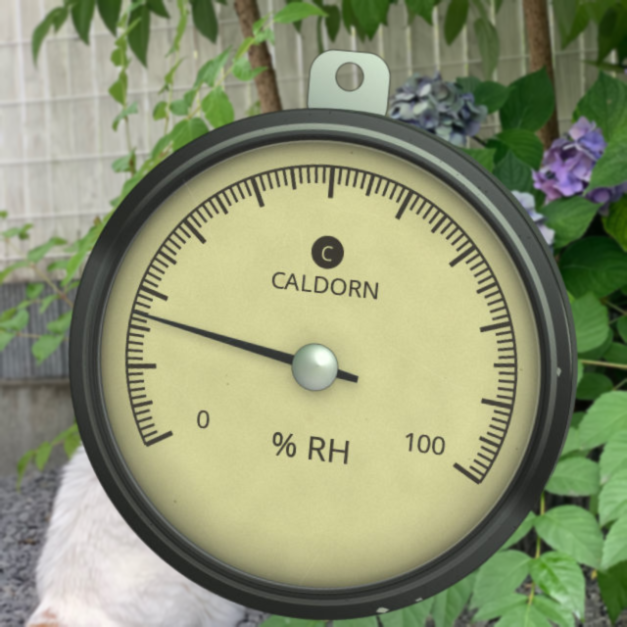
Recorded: 17 %
